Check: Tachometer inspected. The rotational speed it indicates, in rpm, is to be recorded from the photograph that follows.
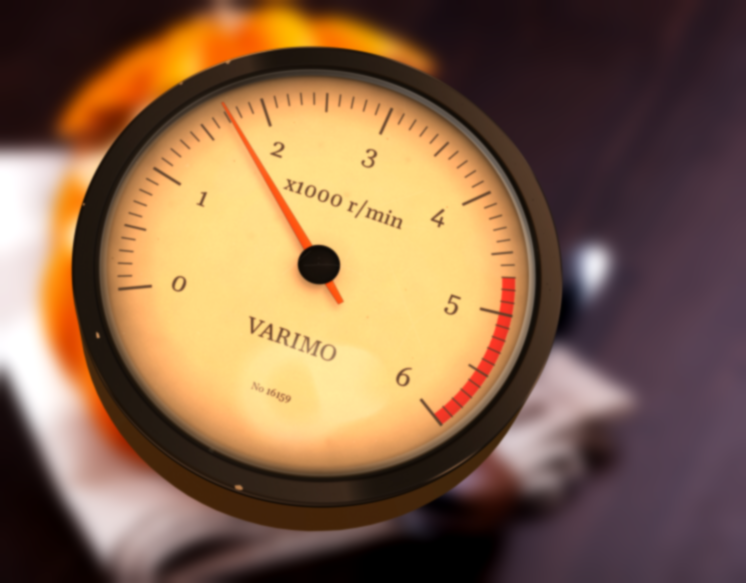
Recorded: 1700 rpm
